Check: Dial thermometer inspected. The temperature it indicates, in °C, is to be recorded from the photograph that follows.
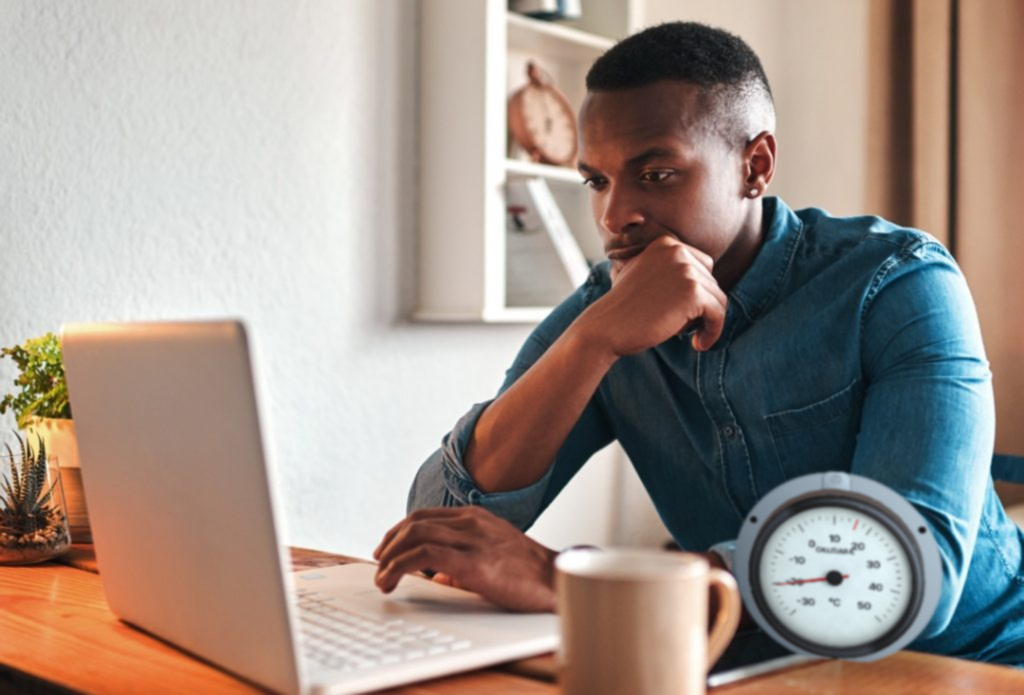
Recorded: -20 °C
